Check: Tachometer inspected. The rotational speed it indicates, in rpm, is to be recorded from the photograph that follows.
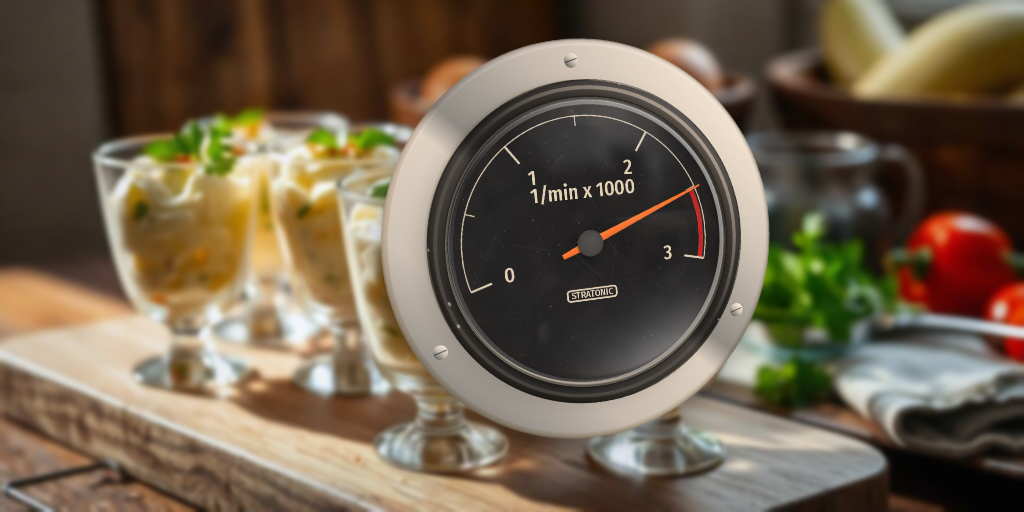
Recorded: 2500 rpm
